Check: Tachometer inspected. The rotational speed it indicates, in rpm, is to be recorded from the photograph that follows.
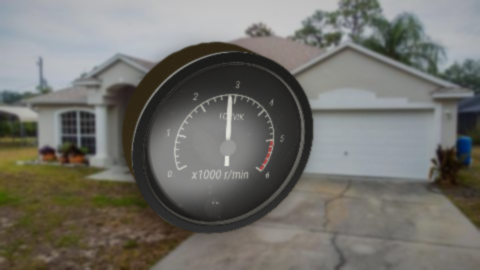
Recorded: 2800 rpm
